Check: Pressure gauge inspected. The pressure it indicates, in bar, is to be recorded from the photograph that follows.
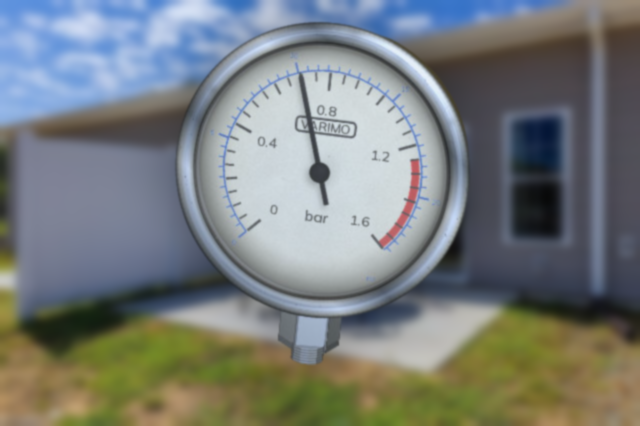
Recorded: 0.7 bar
